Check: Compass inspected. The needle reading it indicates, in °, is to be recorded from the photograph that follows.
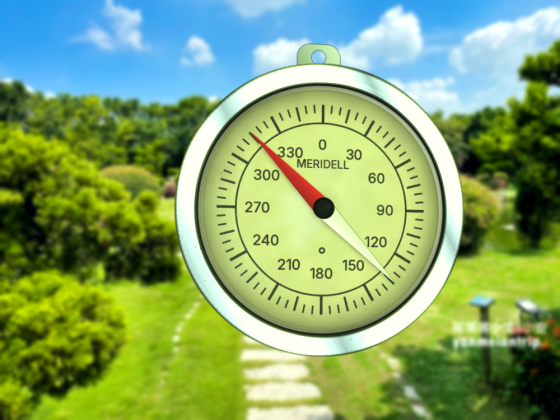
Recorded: 315 °
